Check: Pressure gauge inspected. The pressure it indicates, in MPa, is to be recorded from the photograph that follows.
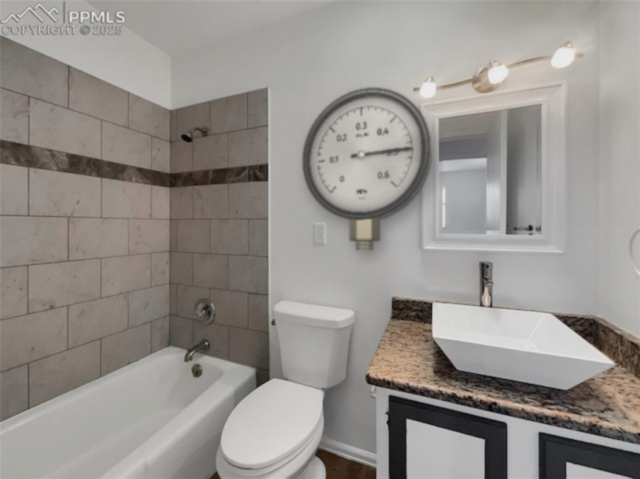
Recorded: 0.5 MPa
